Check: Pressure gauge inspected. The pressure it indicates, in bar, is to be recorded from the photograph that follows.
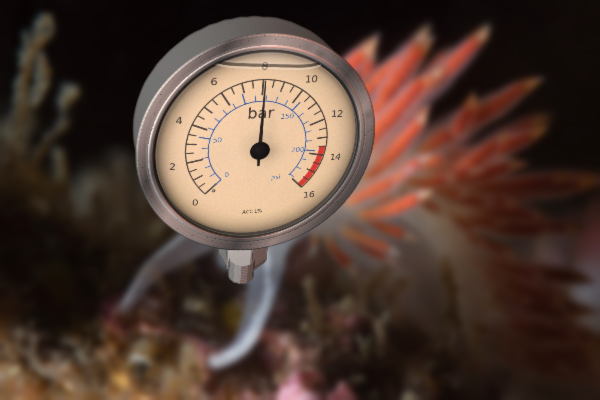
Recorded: 8 bar
